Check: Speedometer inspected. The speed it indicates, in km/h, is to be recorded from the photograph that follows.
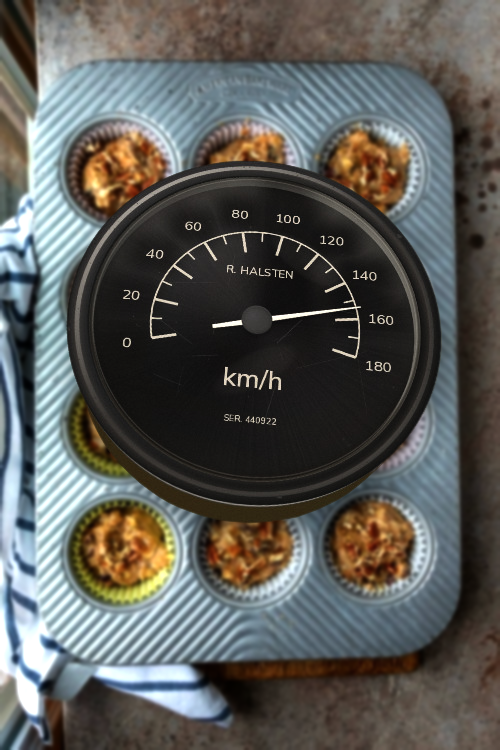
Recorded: 155 km/h
